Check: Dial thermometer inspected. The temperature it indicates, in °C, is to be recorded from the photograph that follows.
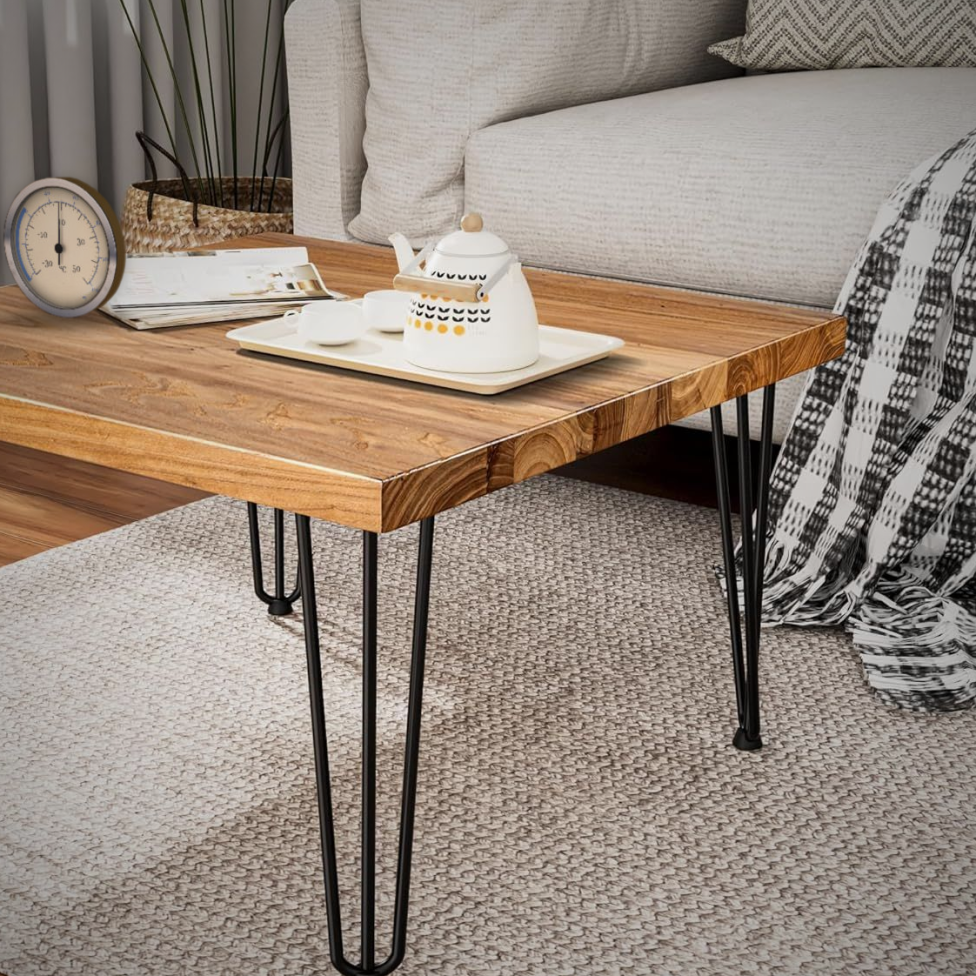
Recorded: 10 °C
